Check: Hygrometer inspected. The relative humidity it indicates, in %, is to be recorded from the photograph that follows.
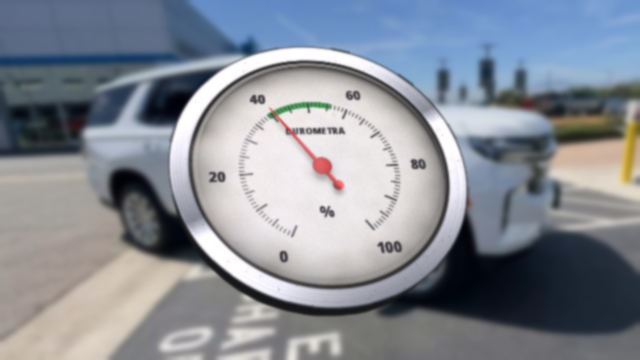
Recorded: 40 %
